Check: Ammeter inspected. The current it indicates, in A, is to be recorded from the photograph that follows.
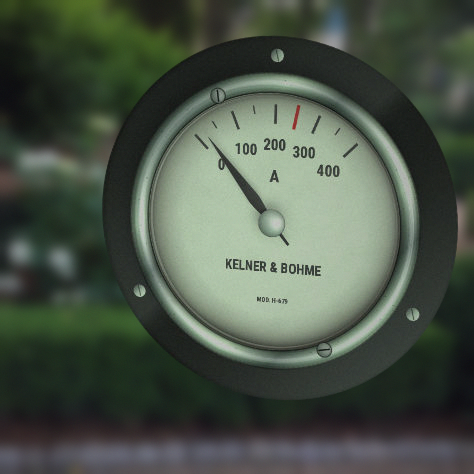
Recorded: 25 A
